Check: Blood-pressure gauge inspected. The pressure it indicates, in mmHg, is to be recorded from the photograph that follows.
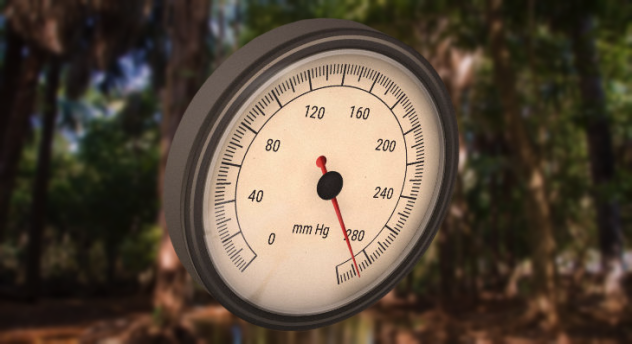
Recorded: 290 mmHg
